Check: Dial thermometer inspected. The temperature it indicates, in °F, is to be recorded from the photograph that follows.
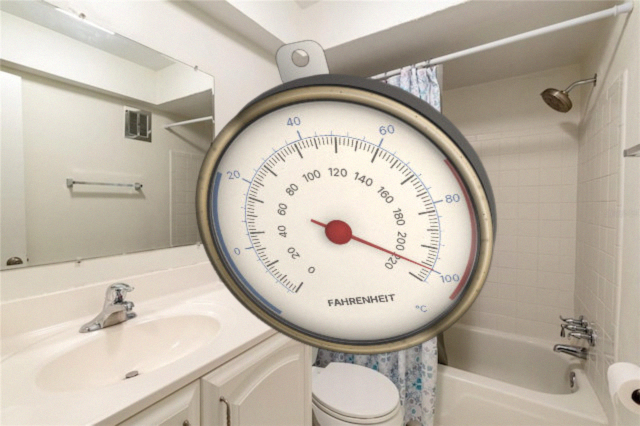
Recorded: 210 °F
